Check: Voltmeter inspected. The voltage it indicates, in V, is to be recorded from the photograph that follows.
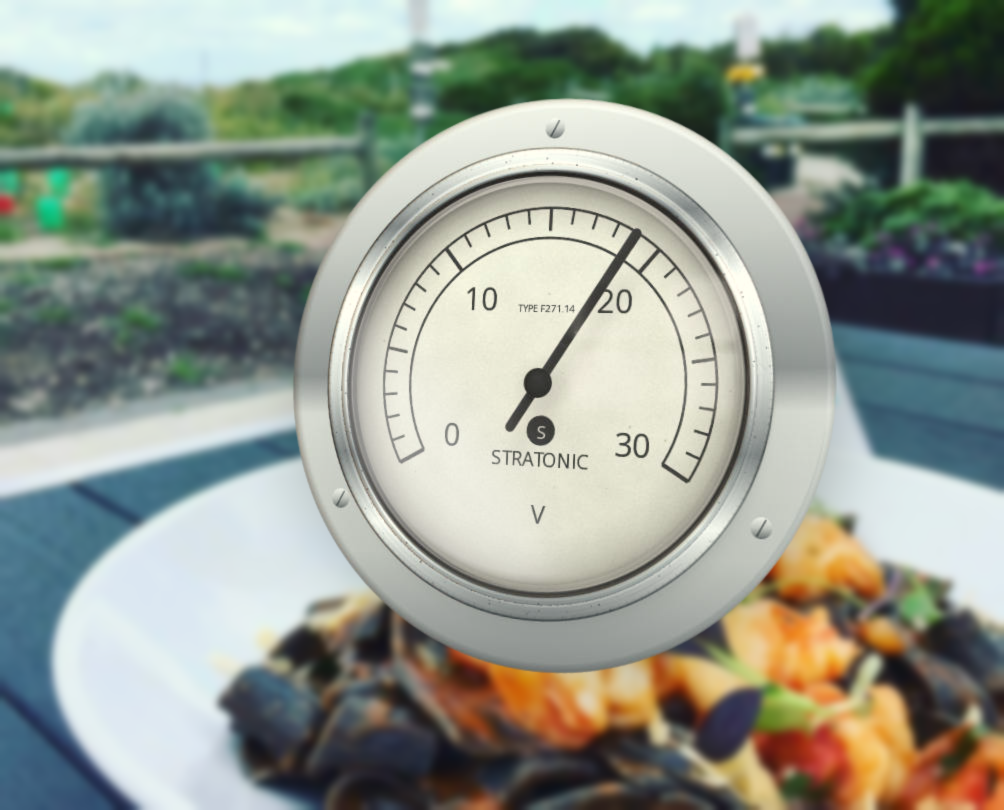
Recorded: 19 V
